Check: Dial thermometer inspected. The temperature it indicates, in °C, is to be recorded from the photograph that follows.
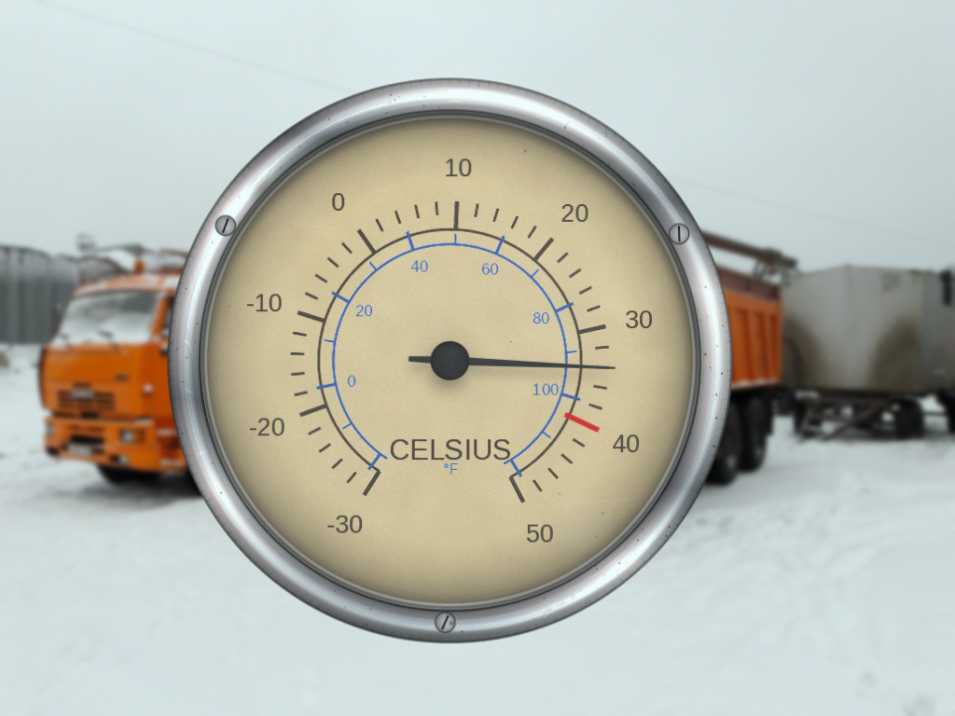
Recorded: 34 °C
